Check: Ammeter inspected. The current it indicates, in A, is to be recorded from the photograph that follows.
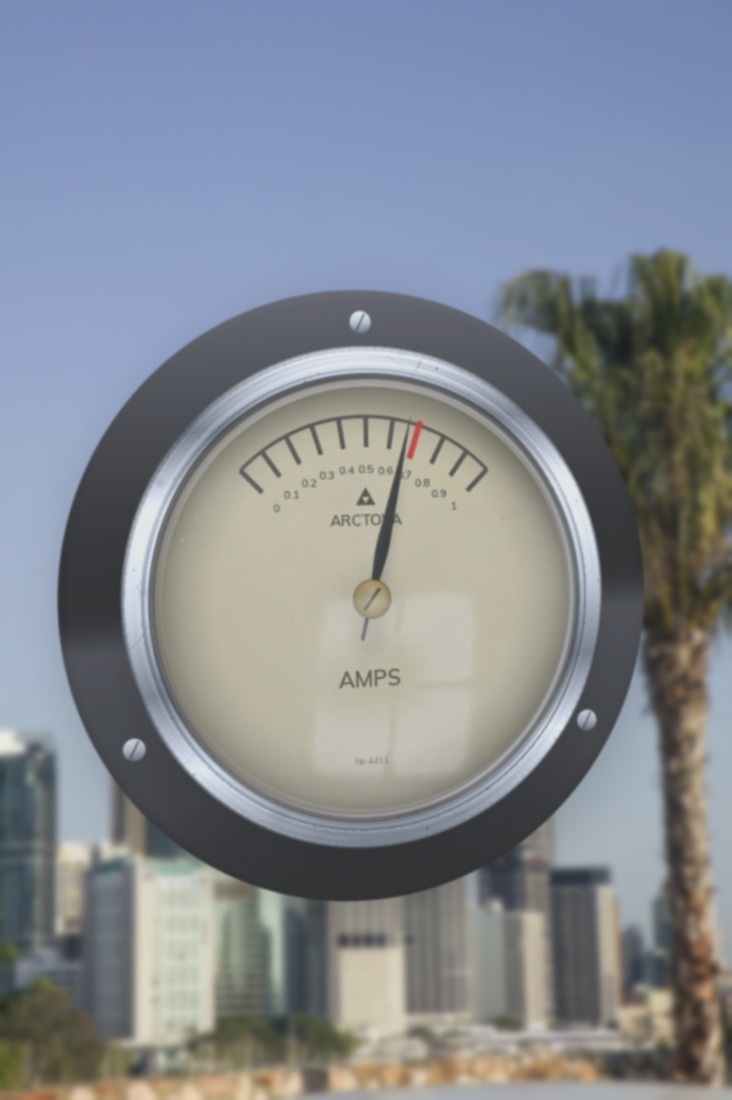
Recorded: 0.65 A
